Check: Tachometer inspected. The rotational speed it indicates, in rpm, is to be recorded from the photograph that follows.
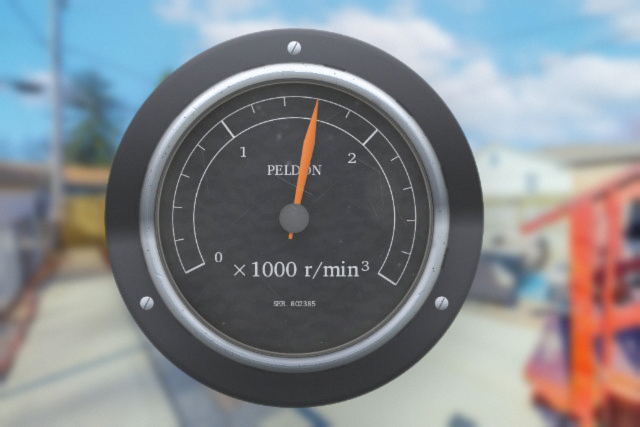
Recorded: 1600 rpm
